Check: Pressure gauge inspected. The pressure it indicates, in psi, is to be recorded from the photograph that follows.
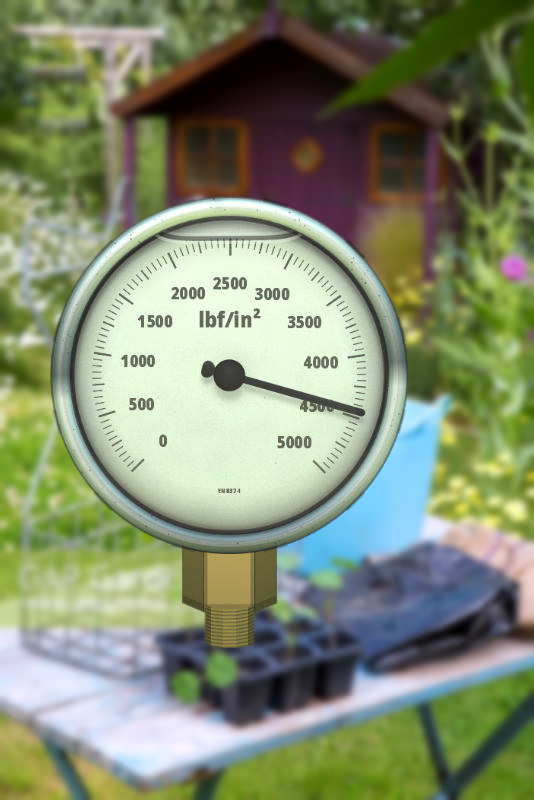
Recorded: 4450 psi
